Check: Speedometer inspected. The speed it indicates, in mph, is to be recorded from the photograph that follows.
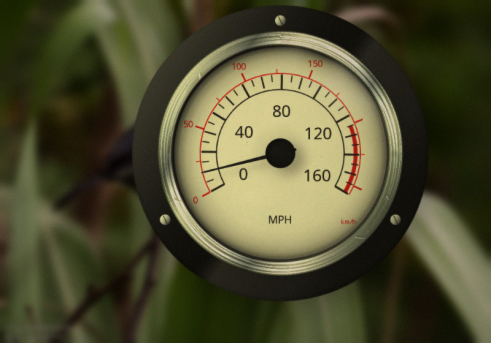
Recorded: 10 mph
